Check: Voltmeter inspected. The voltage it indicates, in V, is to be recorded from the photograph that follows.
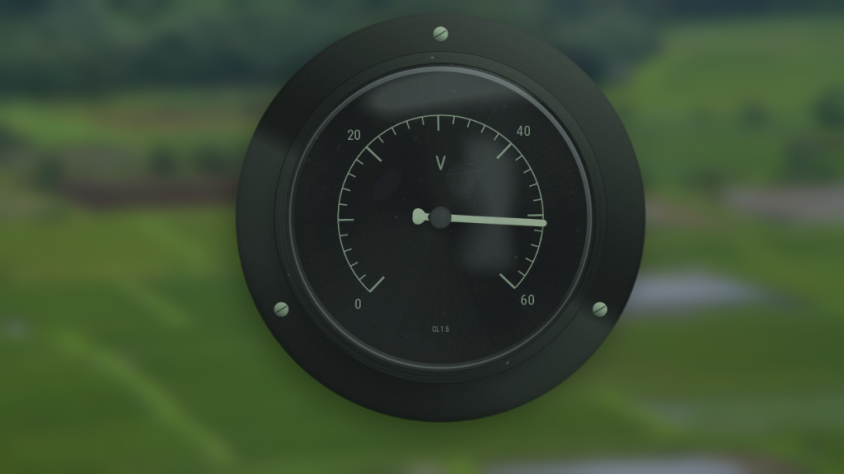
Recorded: 51 V
